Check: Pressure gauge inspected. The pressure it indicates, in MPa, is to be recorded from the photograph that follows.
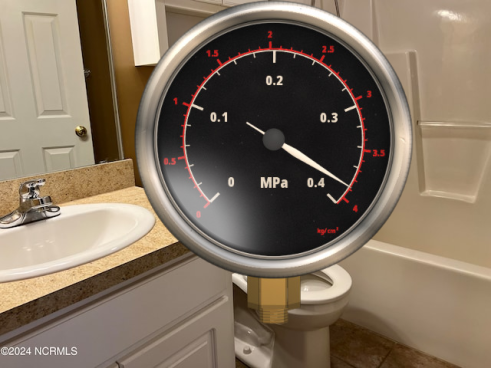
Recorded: 0.38 MPa
